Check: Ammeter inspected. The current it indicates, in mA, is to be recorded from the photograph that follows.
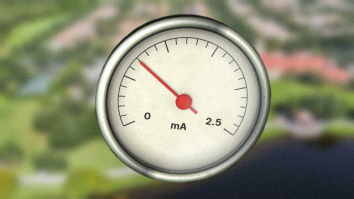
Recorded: 0.7 mA
